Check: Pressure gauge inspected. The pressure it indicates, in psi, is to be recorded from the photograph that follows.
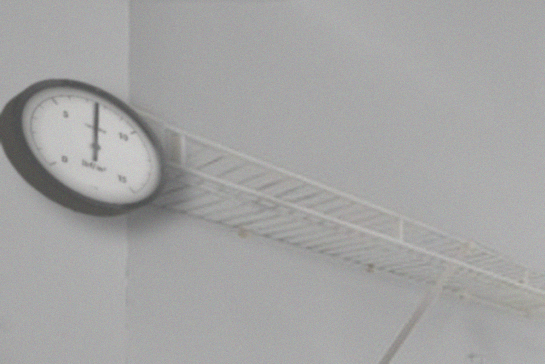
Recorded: 7.5 psi
